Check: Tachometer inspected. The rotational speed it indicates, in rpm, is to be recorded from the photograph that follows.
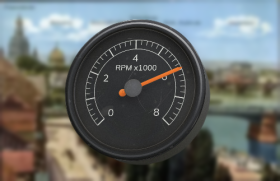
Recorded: 6000 rpm
